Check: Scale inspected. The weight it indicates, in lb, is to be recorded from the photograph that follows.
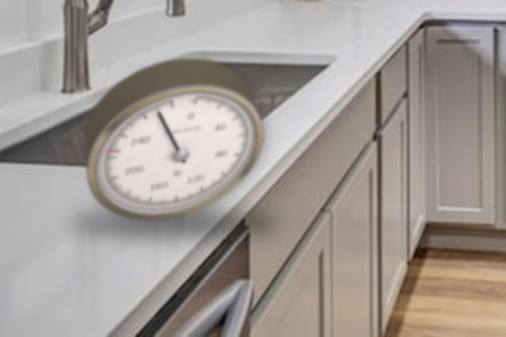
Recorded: 270 lb
